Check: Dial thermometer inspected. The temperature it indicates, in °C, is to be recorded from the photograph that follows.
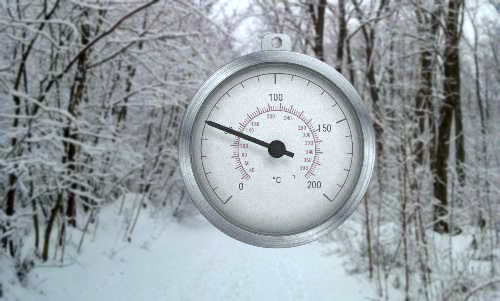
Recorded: 50 °C
